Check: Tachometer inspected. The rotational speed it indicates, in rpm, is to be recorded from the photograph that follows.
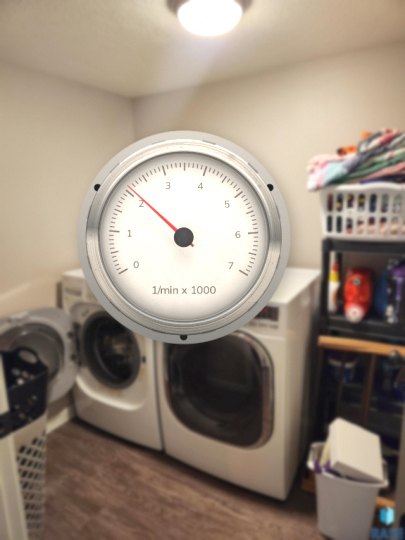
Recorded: 2100 rpm
